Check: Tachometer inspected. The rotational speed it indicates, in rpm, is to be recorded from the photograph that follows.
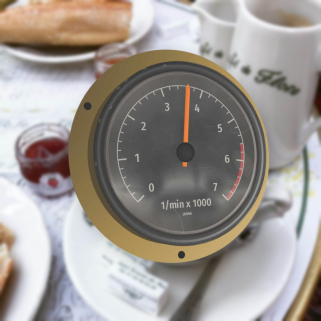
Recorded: 3600 rpm
